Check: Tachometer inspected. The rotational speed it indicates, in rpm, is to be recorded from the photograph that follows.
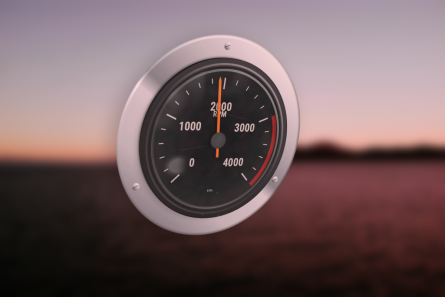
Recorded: 1900 rpm
